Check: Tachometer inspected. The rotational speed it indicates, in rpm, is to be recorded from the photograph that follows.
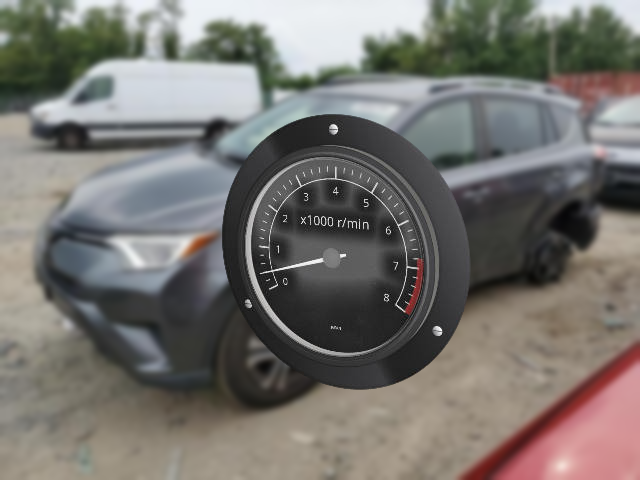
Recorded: 400 rpm
